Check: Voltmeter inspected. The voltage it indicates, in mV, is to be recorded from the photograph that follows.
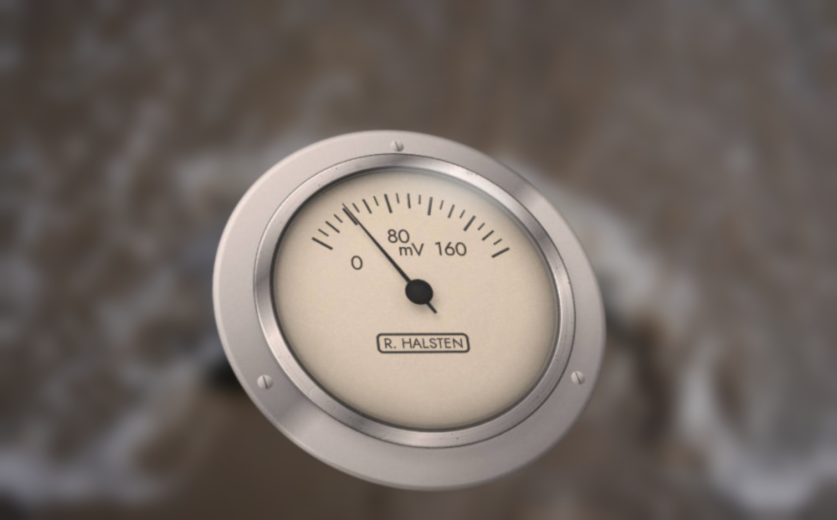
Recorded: 40 mV
